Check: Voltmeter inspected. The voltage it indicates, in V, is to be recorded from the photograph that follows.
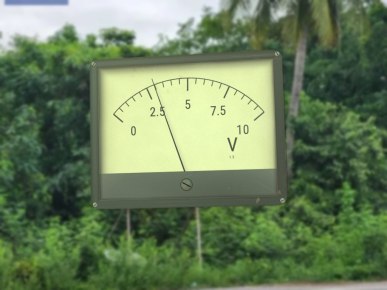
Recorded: 3 V
